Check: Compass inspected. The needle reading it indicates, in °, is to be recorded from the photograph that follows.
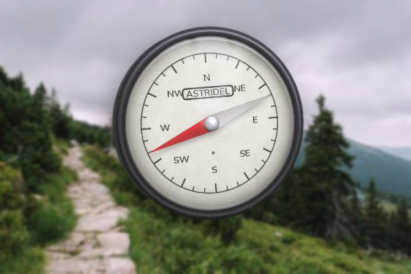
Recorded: 250 °
